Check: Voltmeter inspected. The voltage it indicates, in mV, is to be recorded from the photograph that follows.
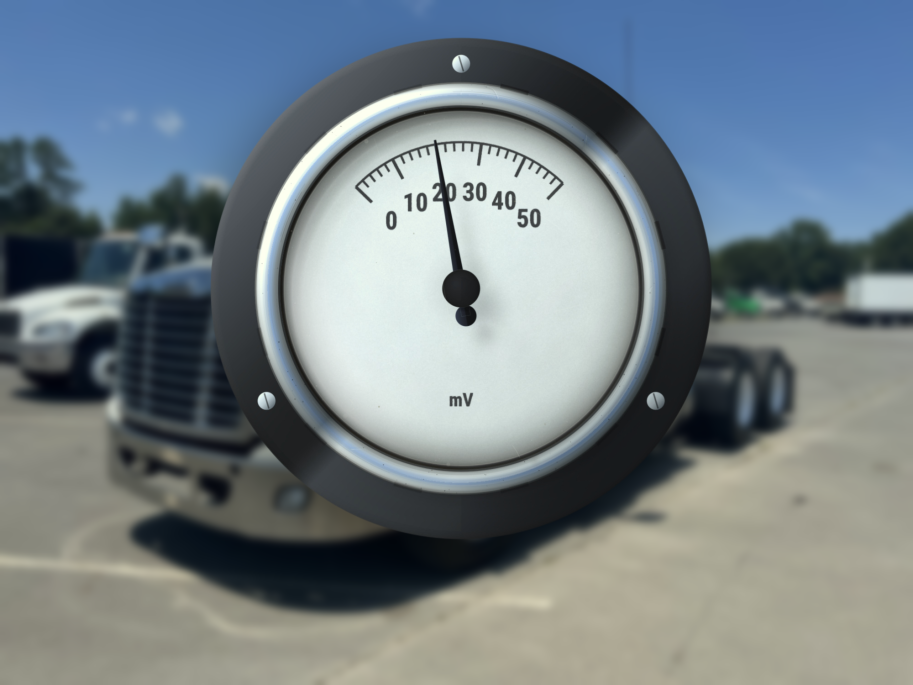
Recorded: 20 mV
